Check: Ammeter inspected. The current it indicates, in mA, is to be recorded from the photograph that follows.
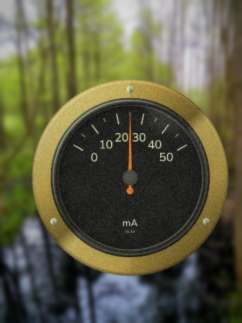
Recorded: 25 mA
